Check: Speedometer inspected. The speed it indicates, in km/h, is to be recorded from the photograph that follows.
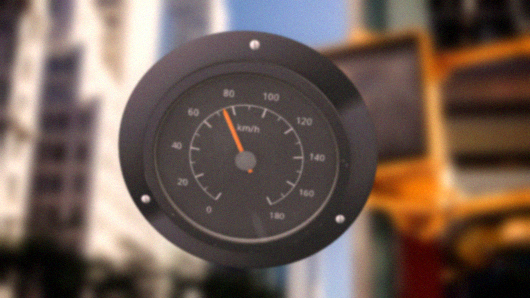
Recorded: 75 km/h
